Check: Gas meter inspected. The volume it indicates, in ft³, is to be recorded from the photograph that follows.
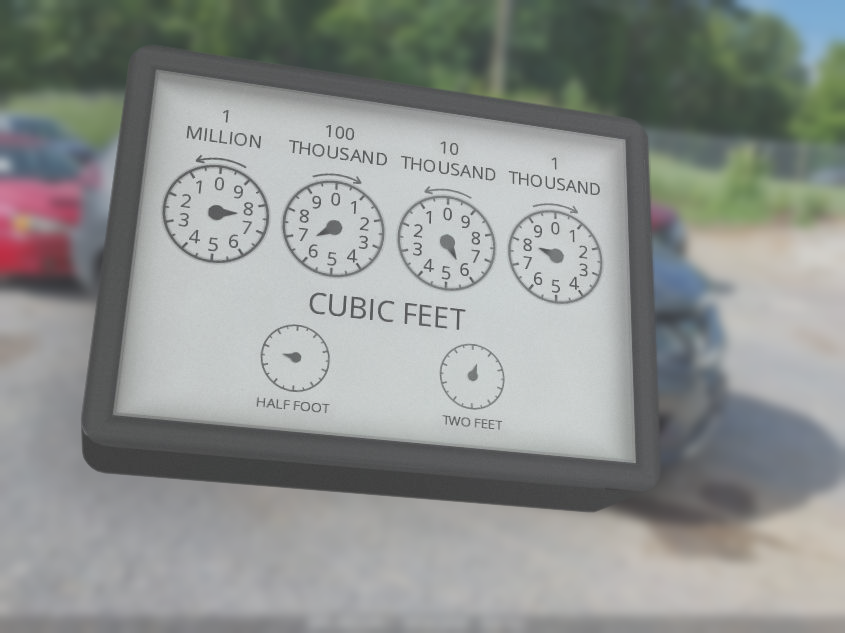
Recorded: 765800 ft³
